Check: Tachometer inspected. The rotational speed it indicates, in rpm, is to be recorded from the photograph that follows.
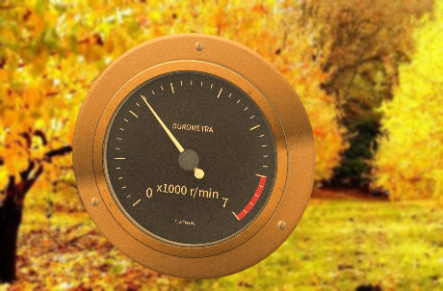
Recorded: 2400 rpm
